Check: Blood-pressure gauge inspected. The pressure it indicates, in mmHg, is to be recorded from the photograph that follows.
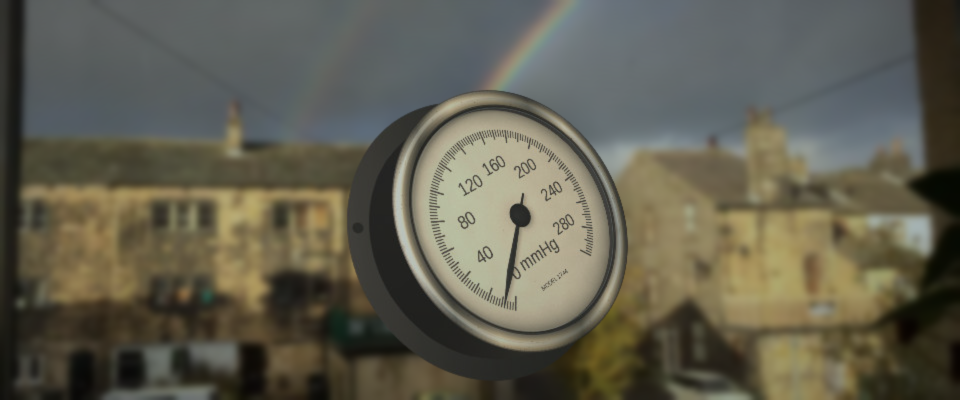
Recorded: 10 mmHg
